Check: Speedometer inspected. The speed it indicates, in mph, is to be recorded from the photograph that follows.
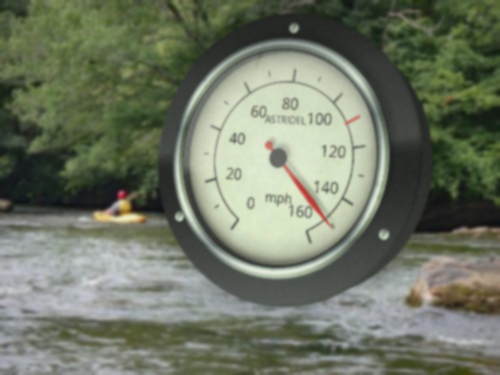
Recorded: 150 mph
